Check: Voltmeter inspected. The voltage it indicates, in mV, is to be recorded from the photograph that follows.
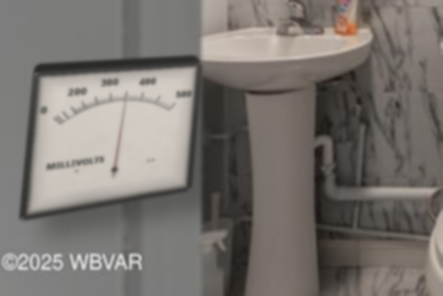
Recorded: 350 mV
